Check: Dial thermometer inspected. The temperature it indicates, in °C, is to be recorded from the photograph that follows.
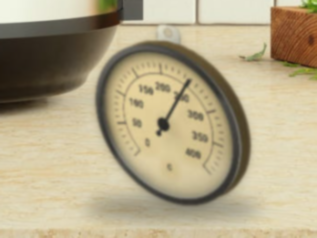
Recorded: 250 °C
